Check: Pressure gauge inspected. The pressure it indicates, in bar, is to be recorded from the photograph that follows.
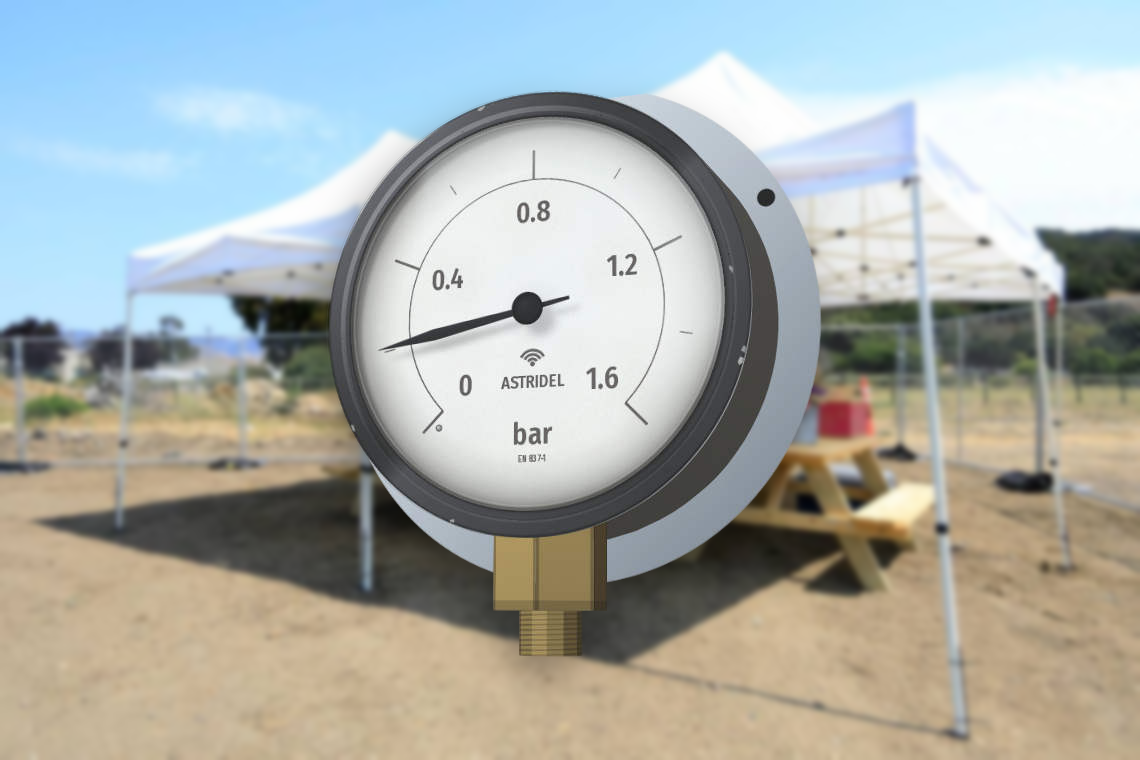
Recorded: 0.2 bar
